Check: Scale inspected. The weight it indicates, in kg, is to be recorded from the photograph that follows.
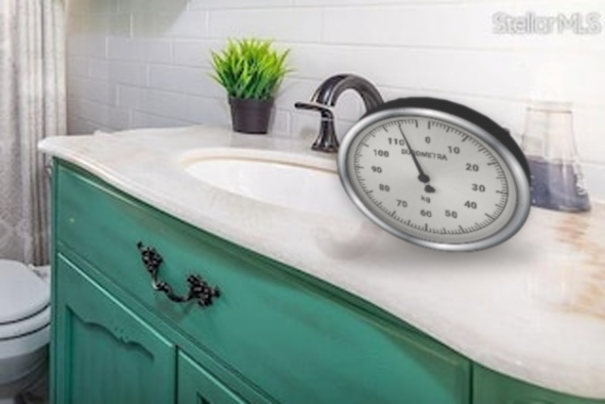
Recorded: 115 kg
